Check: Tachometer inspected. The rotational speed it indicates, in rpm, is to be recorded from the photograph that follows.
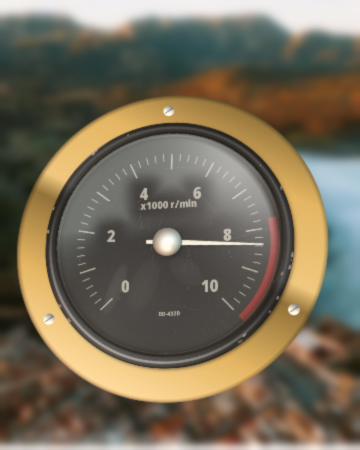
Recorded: 8400 rpm
